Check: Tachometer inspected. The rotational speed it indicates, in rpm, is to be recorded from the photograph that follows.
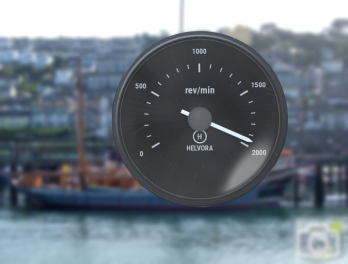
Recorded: 1950 rpm
